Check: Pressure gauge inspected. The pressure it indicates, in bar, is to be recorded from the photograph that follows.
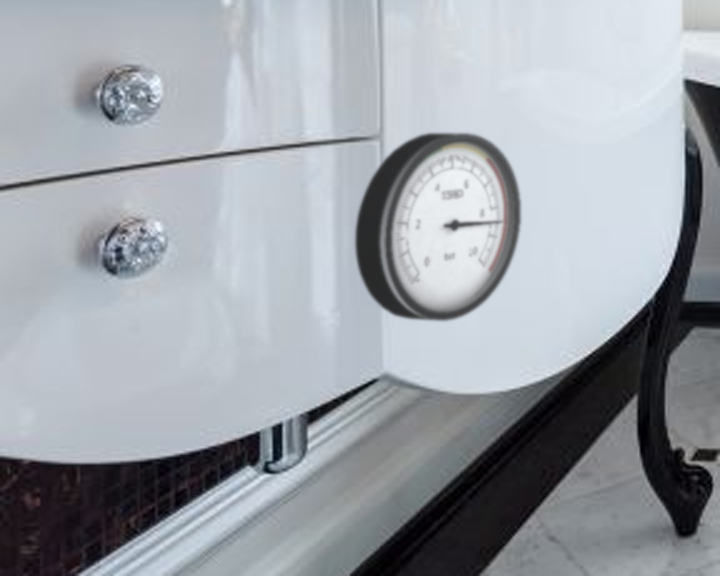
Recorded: 8.5 bar
